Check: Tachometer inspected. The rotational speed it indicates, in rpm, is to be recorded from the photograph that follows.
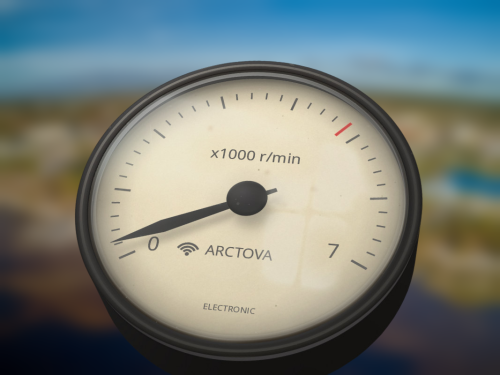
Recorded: 200 rpm
